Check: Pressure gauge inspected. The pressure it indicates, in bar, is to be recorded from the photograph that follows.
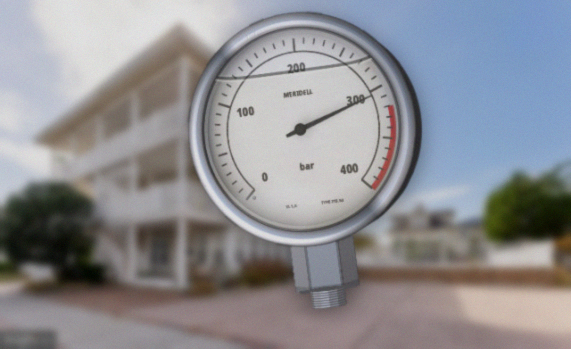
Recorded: 305 bar
